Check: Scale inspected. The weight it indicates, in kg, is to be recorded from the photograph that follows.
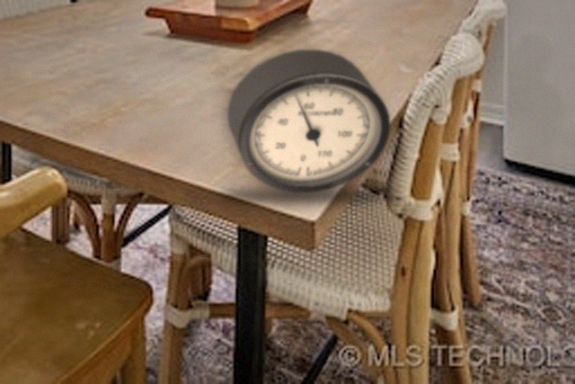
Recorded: 55 kg
